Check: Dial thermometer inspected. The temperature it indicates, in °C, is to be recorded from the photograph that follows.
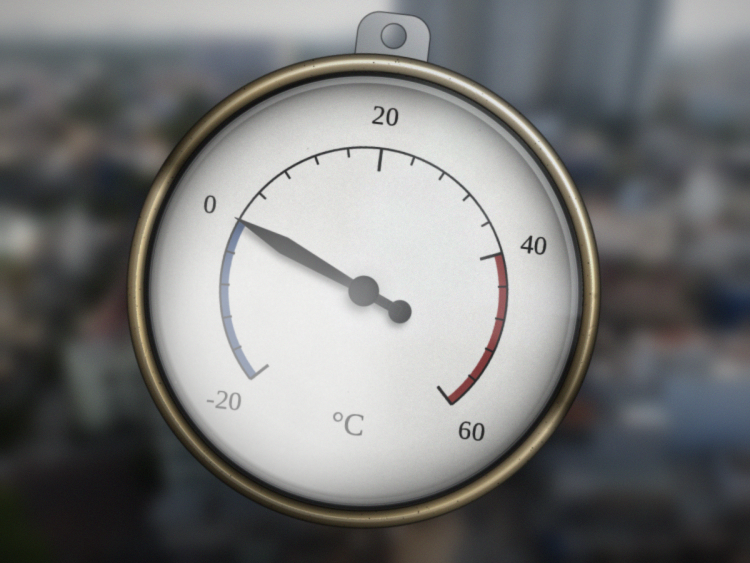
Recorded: 0 °C
